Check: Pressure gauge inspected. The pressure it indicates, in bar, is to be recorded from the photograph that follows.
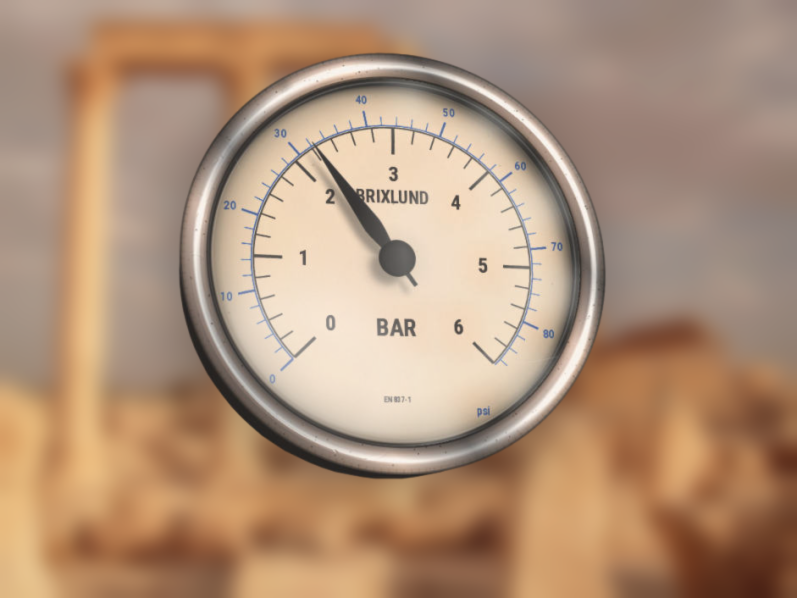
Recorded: 2.2 bar
